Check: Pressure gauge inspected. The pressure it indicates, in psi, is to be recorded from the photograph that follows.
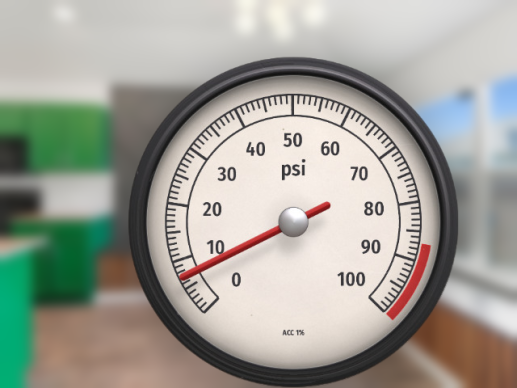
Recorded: 7 psi
